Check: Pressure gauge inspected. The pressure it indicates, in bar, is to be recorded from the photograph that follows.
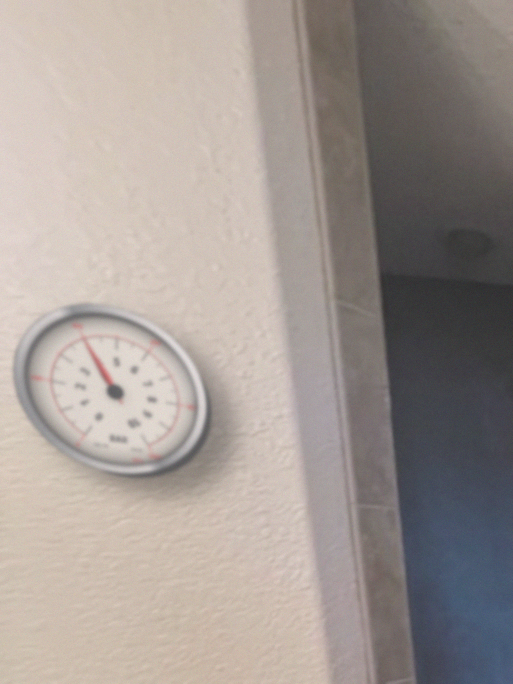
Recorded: 4 bar
